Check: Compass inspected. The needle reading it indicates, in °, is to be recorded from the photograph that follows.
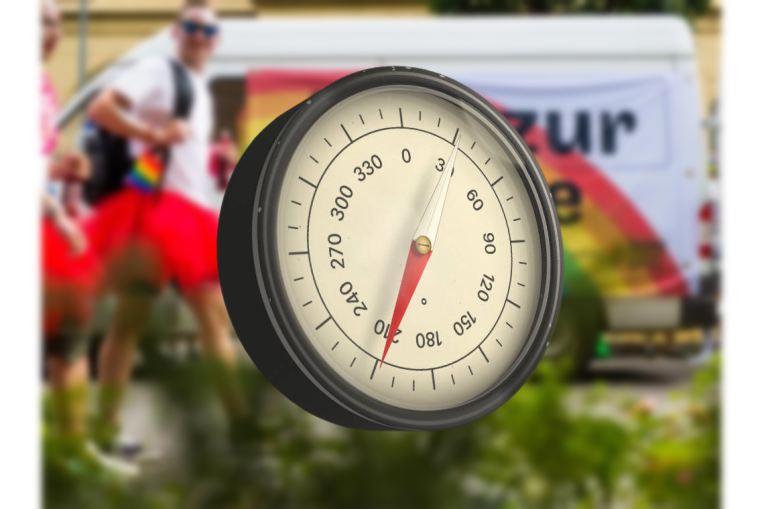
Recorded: 210 °
